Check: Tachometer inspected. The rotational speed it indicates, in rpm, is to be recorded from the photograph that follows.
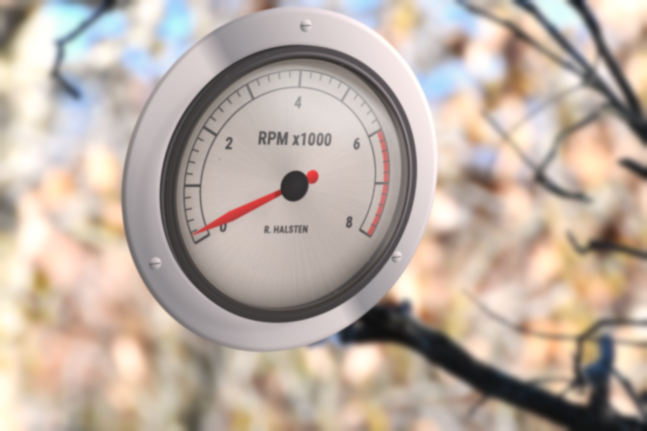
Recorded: 200 rpm
